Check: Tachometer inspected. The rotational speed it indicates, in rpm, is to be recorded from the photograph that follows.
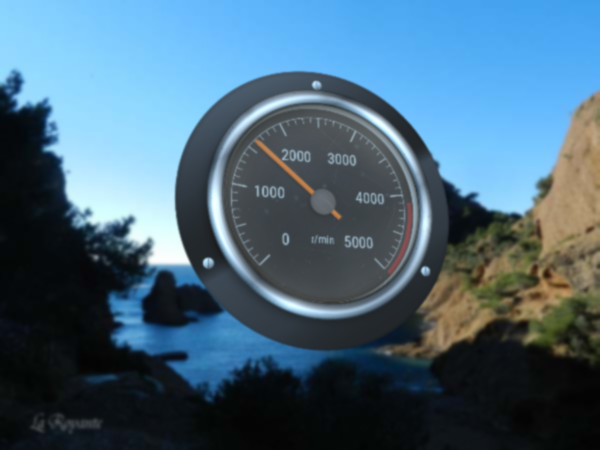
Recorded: 1600 rpm
